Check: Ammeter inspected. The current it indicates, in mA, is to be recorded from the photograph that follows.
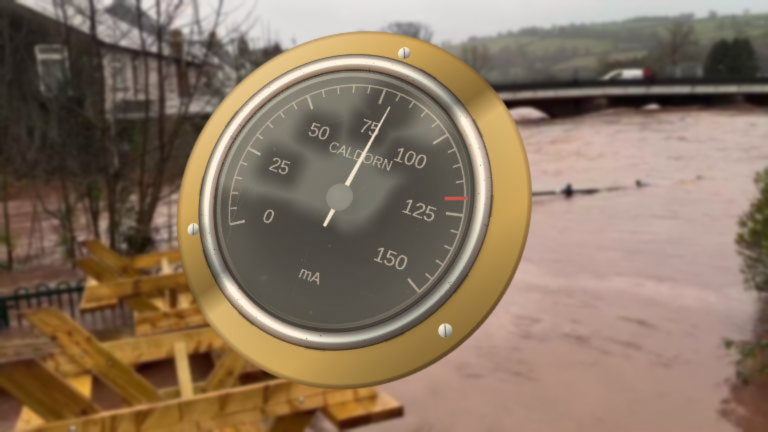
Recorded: 80 mA
